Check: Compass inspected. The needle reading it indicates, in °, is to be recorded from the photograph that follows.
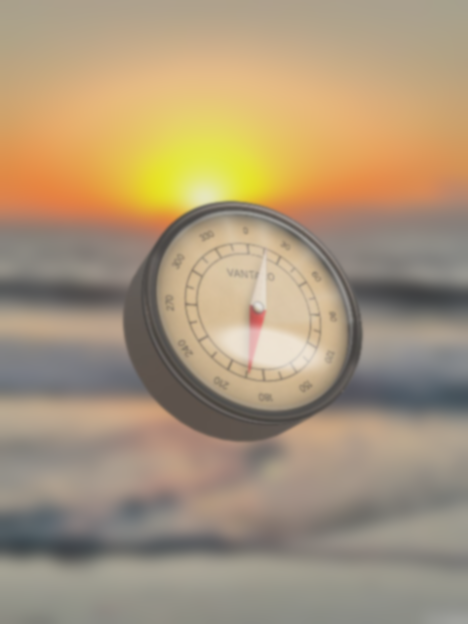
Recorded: 195 °
